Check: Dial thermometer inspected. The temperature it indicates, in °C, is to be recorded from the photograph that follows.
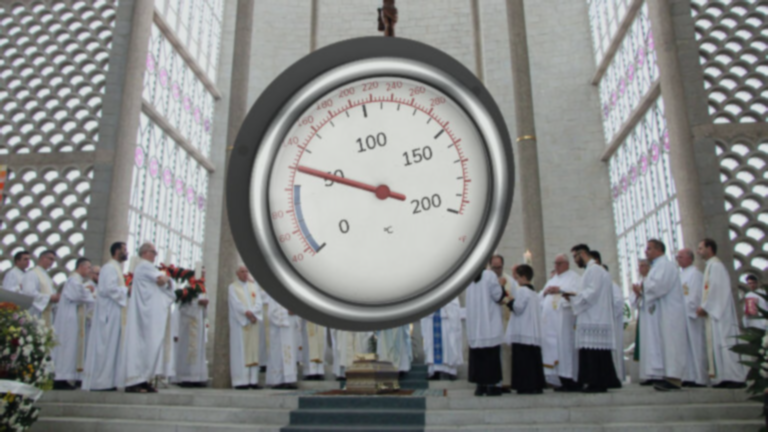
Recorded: 50 °C
